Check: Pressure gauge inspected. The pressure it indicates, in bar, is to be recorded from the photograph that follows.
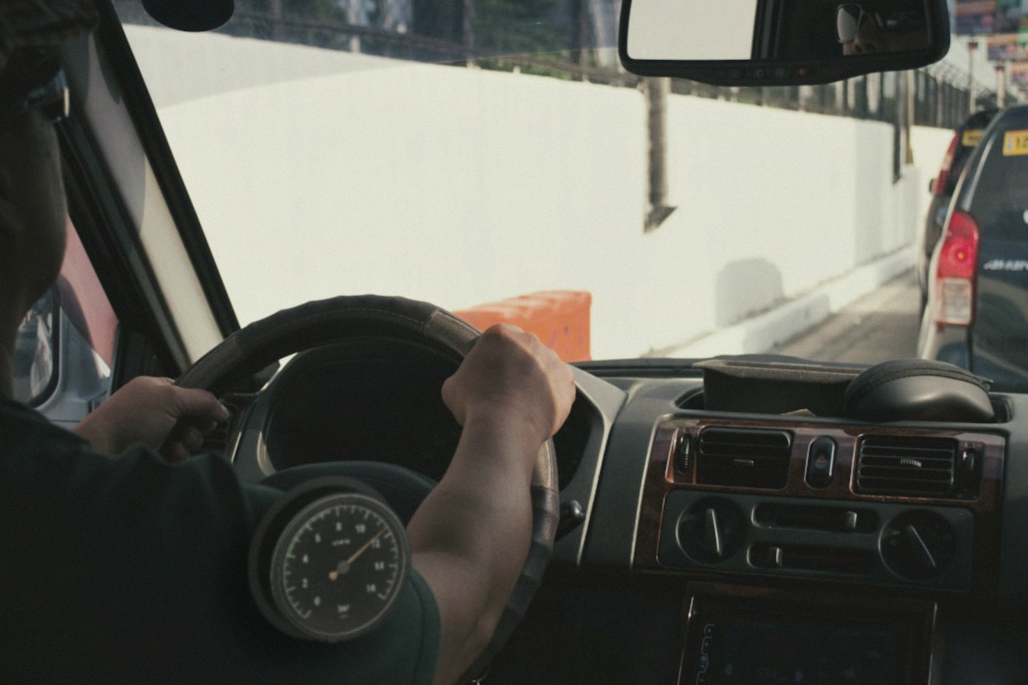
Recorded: 11.5 bar
